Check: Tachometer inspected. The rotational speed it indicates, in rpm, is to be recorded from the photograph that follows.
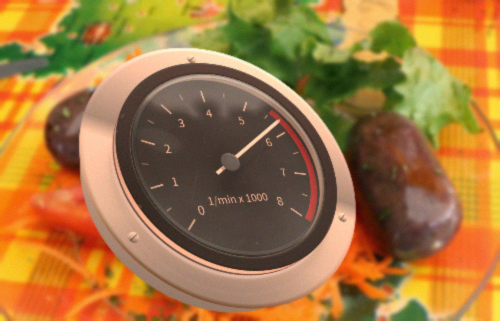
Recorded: 5750 rpm
